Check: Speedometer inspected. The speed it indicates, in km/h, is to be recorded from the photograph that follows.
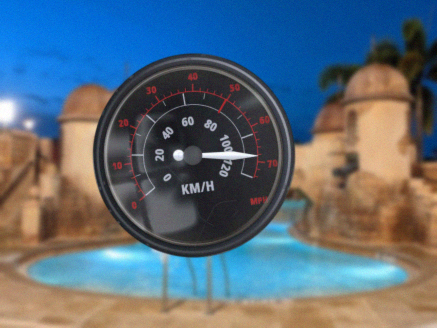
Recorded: 110 km/h
